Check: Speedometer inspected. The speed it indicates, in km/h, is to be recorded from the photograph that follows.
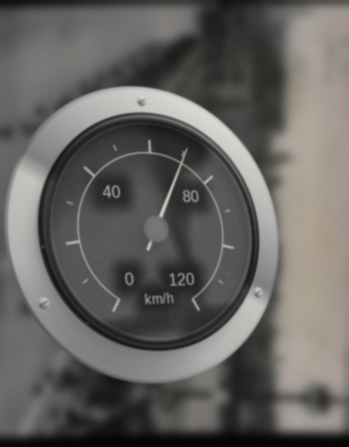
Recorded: 70 km/h
